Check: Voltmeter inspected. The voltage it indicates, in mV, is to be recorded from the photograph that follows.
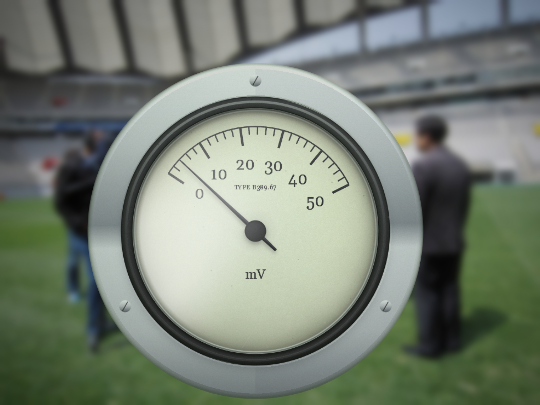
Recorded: 4 mV
